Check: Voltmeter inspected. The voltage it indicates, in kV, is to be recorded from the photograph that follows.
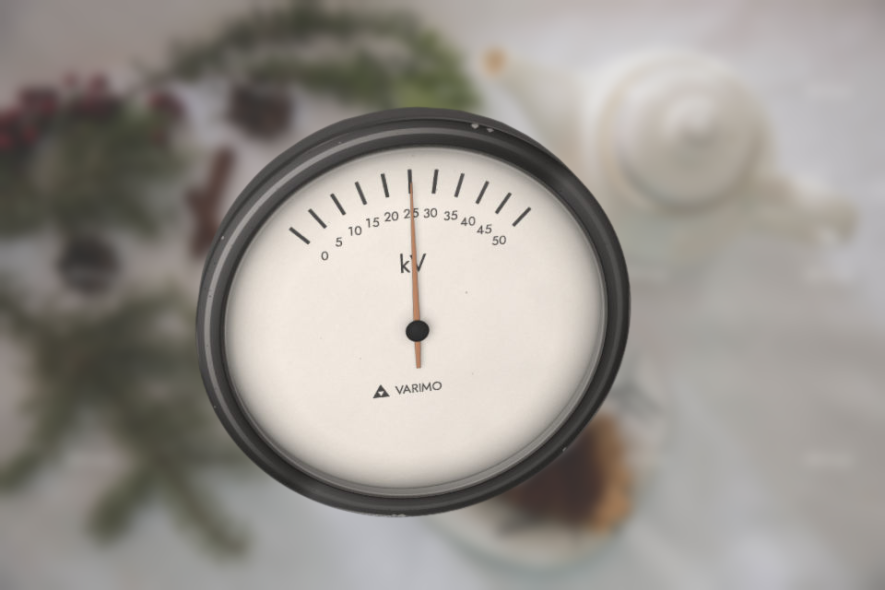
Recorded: 25 kV
